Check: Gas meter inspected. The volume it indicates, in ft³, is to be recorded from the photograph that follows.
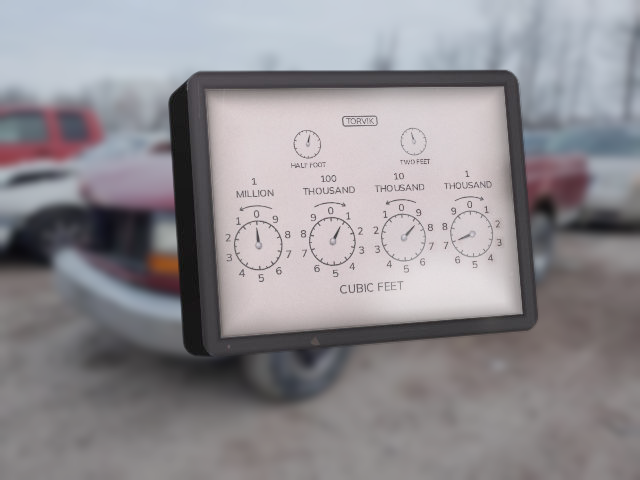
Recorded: 8700 ft³
